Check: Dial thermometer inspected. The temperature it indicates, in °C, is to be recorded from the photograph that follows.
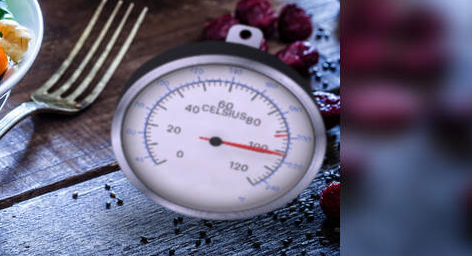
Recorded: 100 °C
